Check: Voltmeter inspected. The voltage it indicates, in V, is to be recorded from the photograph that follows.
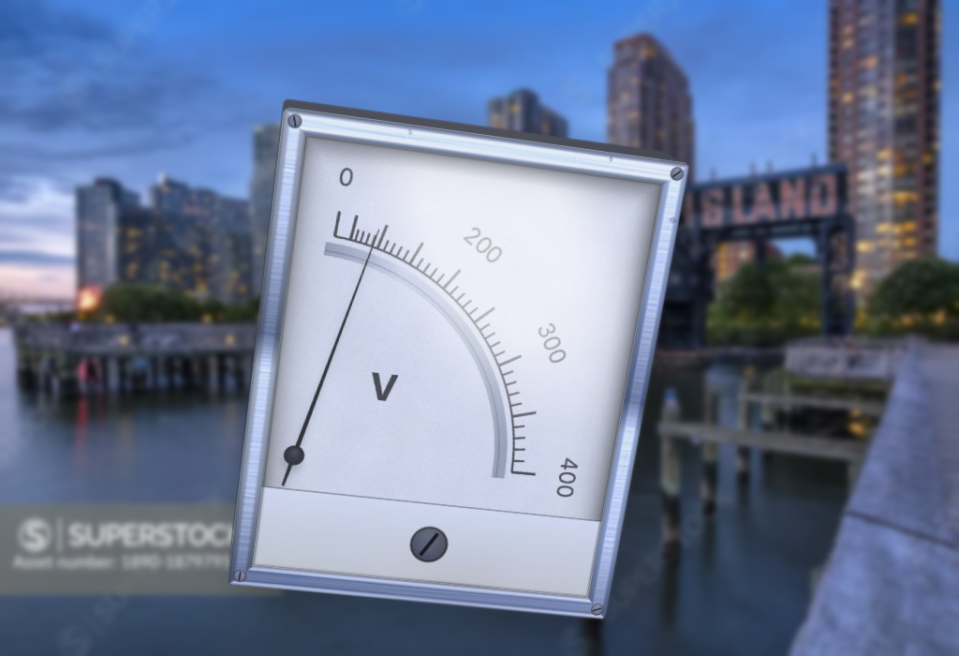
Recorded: 90 V
